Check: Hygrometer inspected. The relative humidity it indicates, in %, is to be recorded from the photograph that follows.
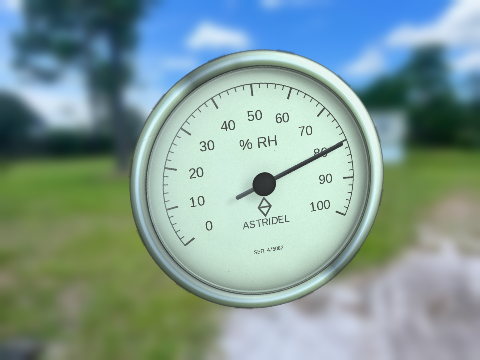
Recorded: 80 %
